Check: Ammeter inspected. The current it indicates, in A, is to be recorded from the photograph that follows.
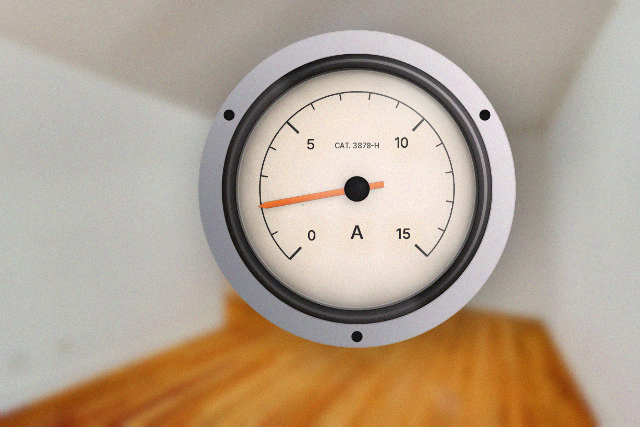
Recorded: 2 A
